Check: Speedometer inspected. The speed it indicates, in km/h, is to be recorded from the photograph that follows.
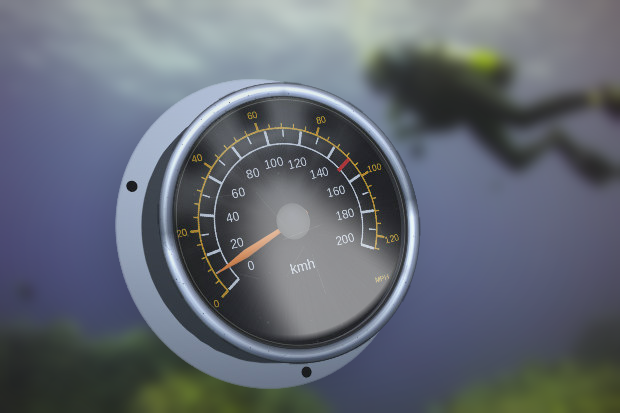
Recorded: 10 km/h
